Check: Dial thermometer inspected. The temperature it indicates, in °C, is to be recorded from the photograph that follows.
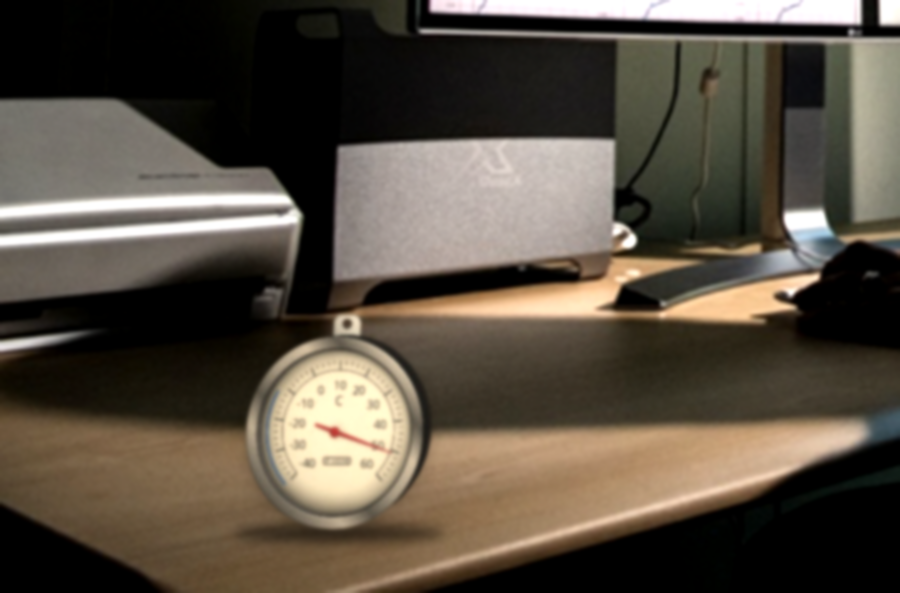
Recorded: 50 °C
